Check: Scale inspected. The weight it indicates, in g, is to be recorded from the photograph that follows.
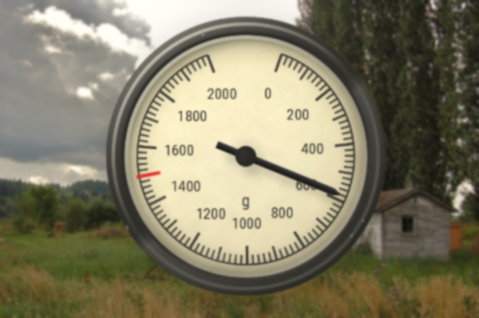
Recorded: 580 g
